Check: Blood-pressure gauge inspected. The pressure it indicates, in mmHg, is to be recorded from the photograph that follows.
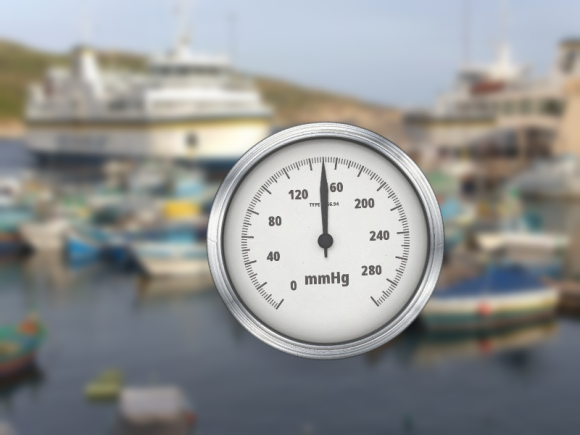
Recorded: 150 mmHg
